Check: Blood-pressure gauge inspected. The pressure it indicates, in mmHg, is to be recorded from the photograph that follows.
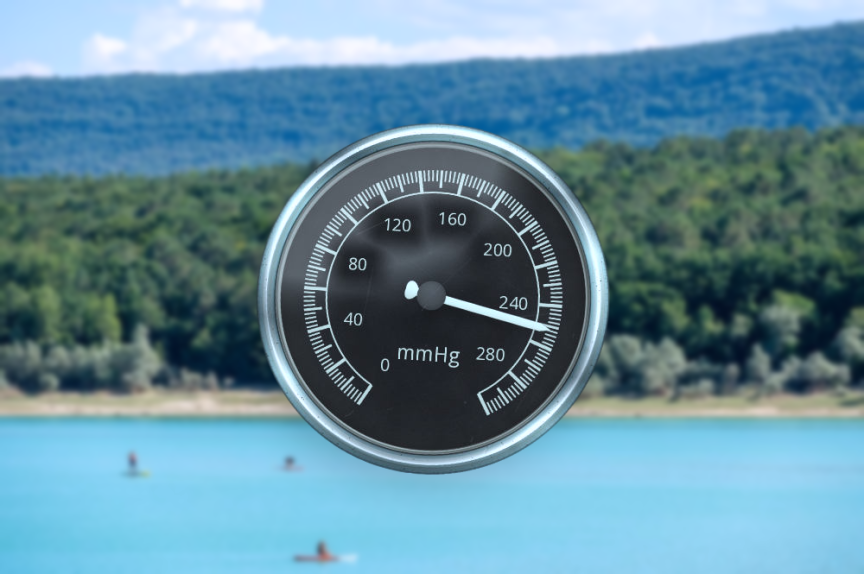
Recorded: 252 mmHg
